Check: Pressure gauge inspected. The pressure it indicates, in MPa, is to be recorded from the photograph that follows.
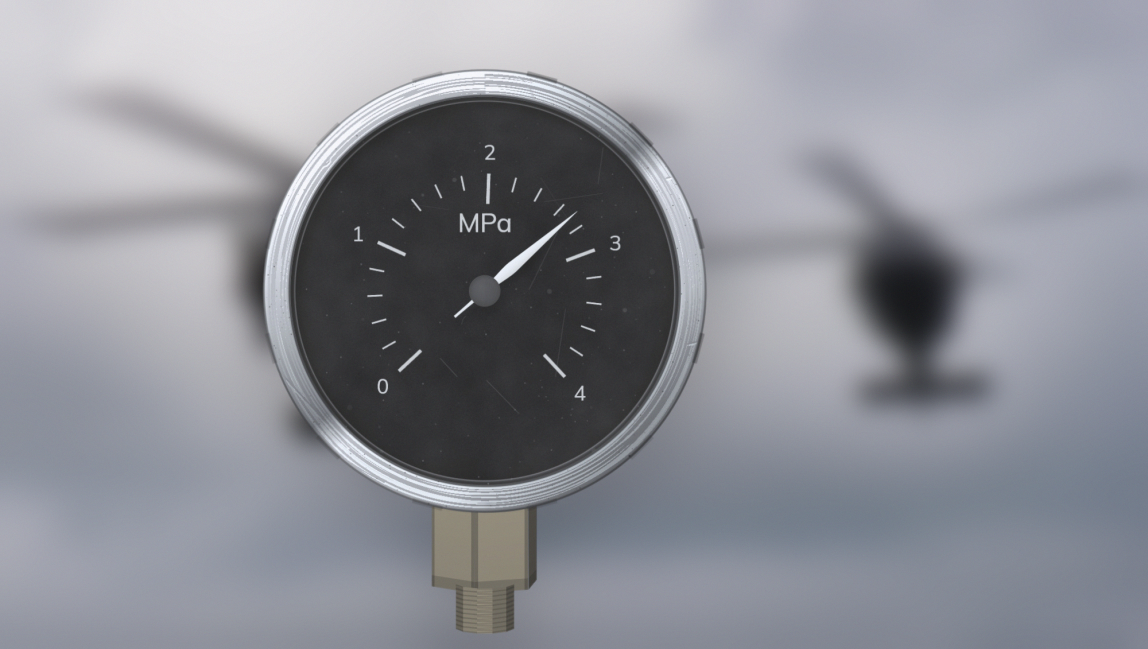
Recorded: 2.7 MPa
